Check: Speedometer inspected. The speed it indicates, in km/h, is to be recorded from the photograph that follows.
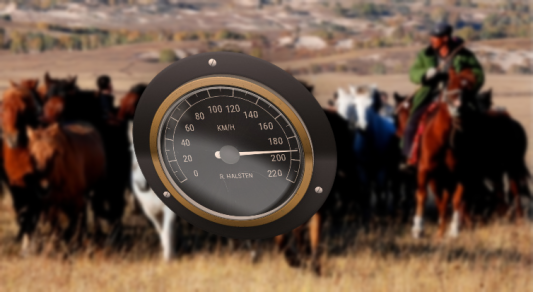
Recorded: 190 km/h
